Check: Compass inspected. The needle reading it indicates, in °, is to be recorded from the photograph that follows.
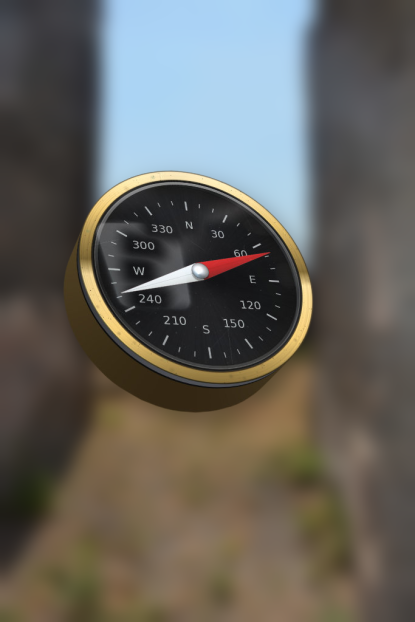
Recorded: 70 °
